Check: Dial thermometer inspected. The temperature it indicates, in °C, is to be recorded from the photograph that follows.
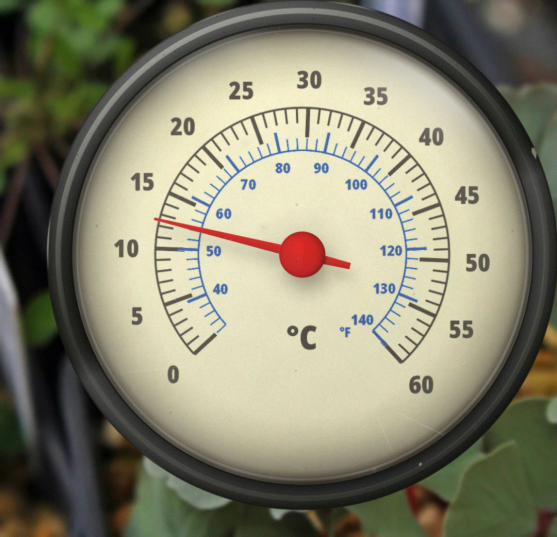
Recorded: 12.5 °C
